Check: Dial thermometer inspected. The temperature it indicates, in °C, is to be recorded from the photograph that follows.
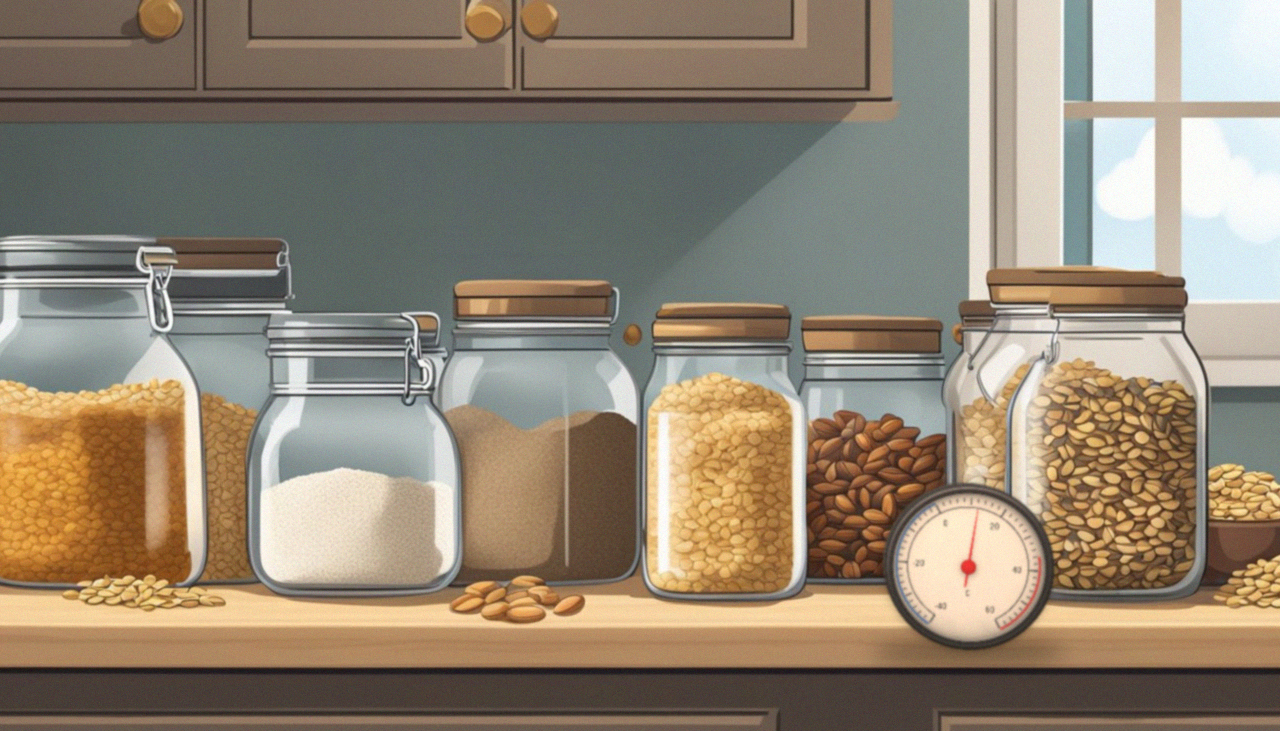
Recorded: 12 °C
